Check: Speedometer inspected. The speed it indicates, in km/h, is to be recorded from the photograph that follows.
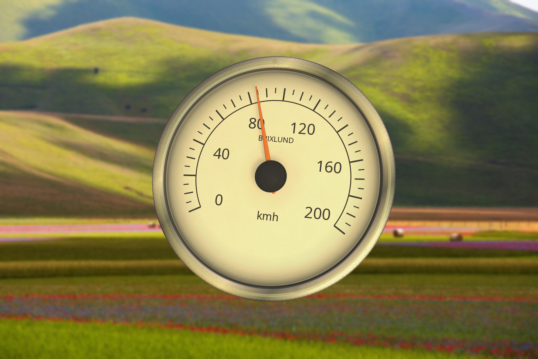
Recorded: 85 km/h
